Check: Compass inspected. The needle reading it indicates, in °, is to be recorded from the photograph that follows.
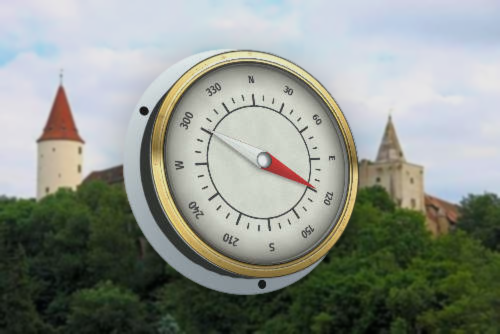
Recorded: 120 °
